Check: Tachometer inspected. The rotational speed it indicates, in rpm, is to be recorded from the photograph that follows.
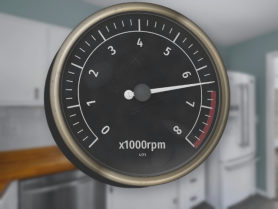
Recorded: 6400 rpm
